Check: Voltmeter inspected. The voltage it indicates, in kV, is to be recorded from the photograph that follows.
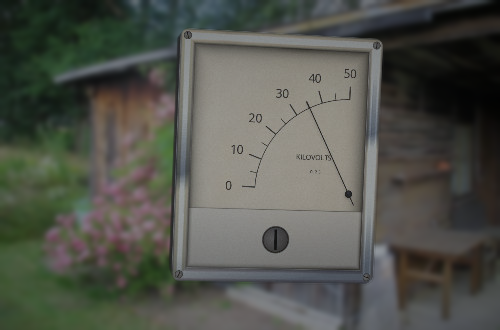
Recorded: 35 kV
